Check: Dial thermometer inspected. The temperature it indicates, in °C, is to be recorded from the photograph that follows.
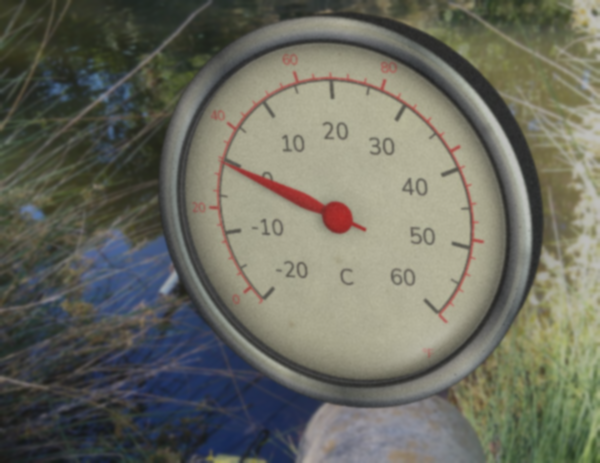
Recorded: 0 °C
